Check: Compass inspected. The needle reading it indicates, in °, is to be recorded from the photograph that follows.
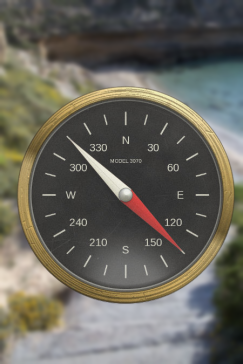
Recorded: 135 °
